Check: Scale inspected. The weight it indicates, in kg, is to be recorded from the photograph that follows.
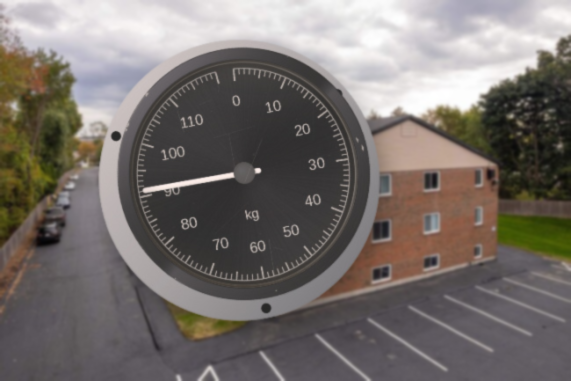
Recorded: 91 kg
